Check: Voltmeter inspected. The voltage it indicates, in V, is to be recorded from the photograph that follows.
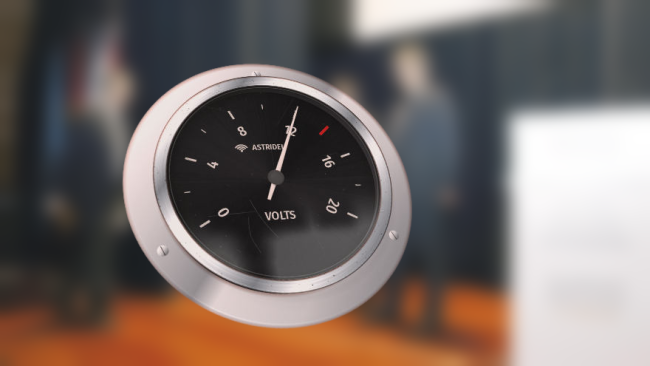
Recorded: 12 V
